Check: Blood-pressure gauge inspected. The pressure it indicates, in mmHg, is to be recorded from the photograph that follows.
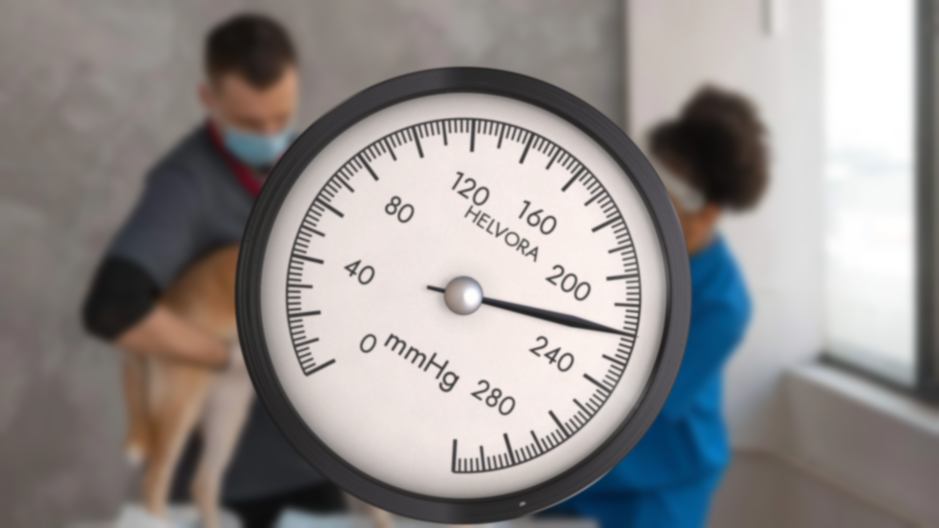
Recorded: 220 mmHg
